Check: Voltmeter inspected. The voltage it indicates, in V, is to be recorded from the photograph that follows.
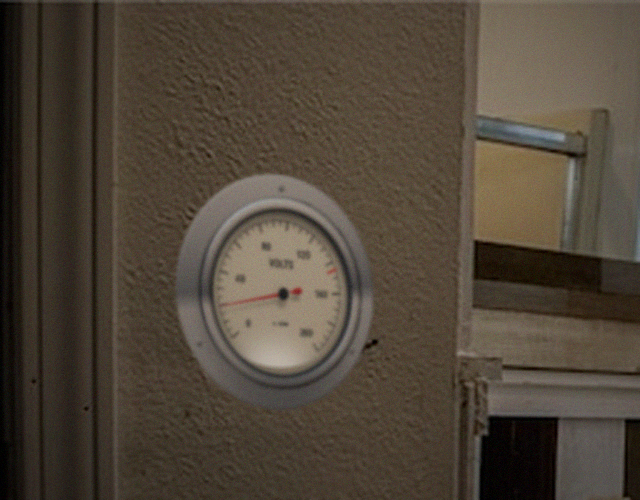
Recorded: 20 V
